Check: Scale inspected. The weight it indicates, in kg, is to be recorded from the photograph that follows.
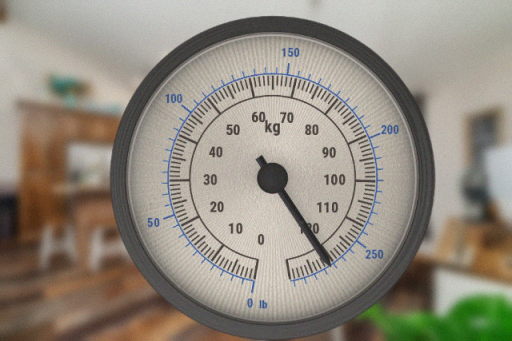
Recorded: 121 kg
